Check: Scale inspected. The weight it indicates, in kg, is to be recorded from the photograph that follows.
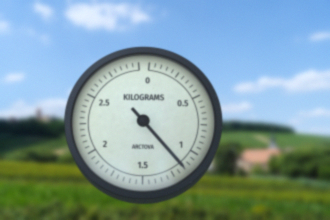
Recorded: 1.15 kg
